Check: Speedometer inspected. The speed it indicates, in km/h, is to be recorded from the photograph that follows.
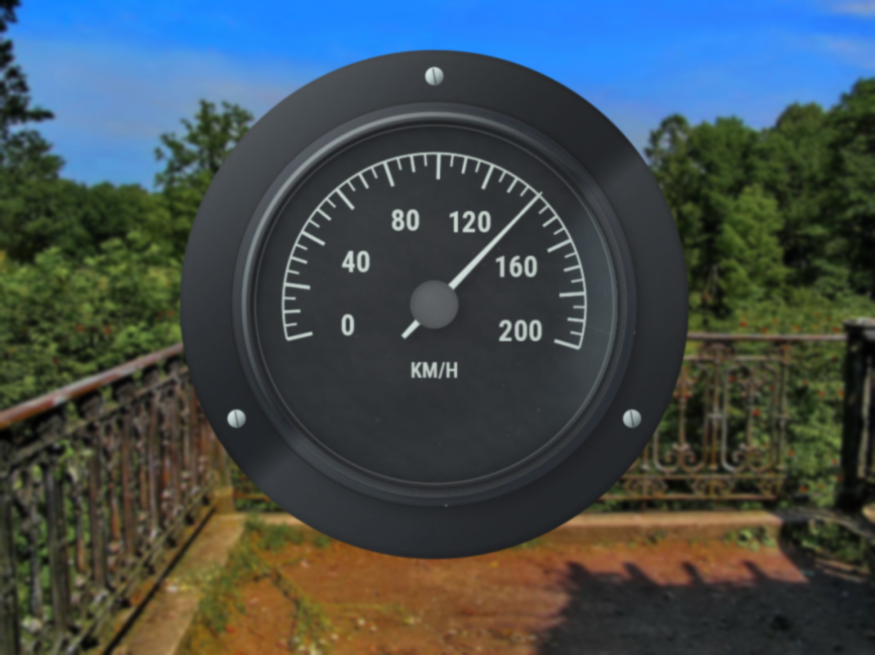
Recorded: 140 km/h
